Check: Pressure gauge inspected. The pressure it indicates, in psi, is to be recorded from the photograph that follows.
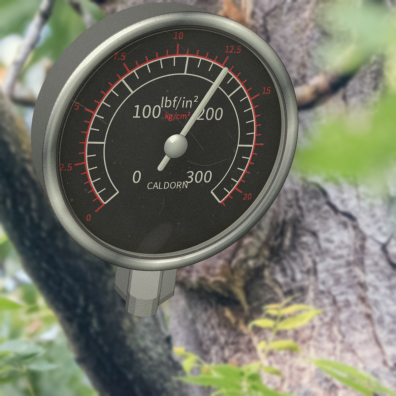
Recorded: 180 psi
